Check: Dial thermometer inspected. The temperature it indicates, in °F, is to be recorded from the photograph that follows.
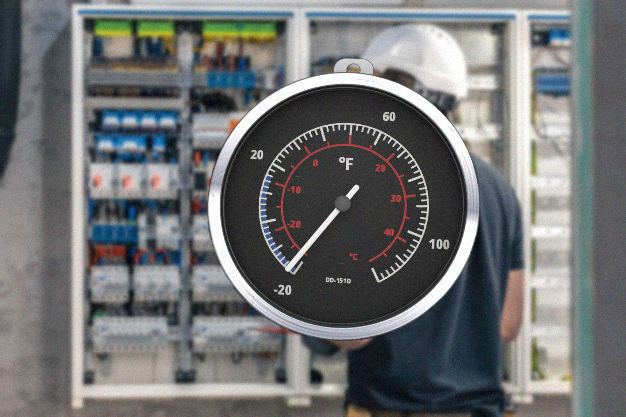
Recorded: -18 °F
